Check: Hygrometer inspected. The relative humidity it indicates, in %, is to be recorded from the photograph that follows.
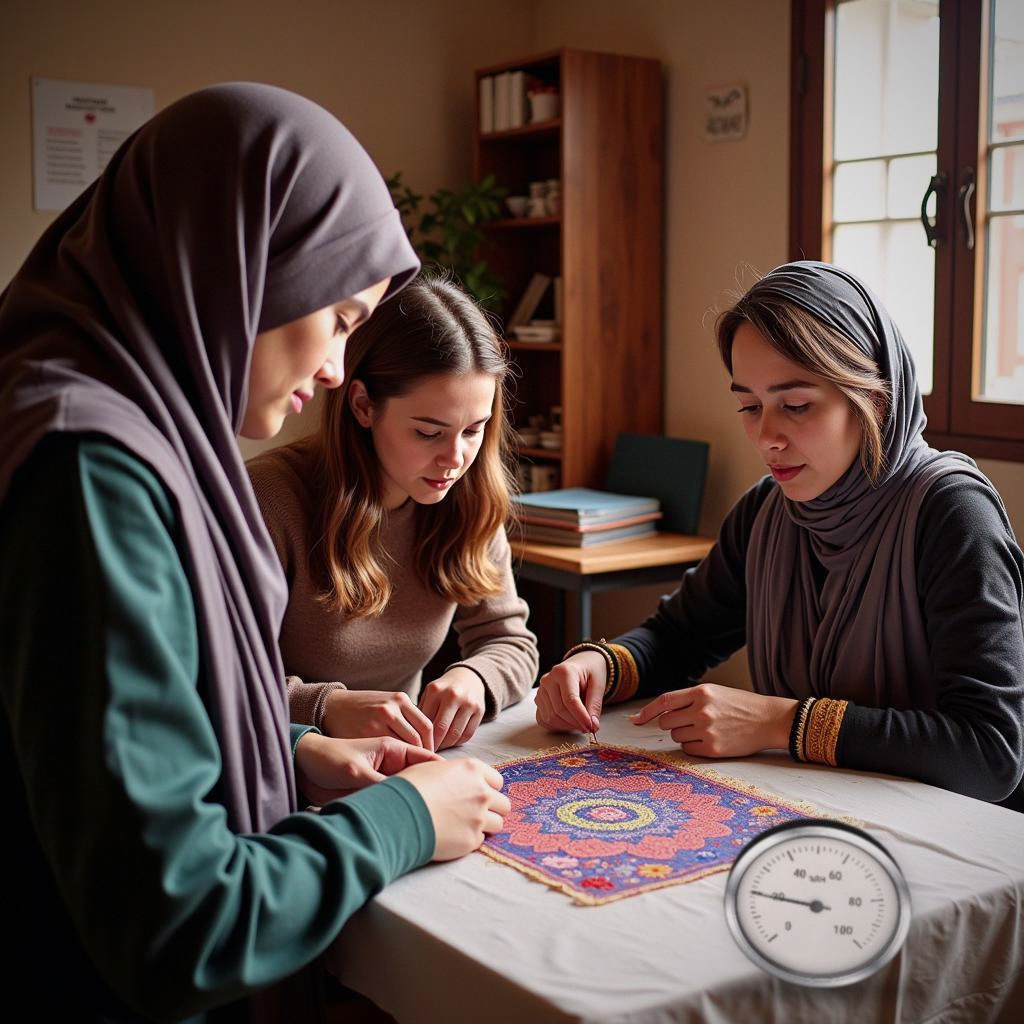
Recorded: 20 %
